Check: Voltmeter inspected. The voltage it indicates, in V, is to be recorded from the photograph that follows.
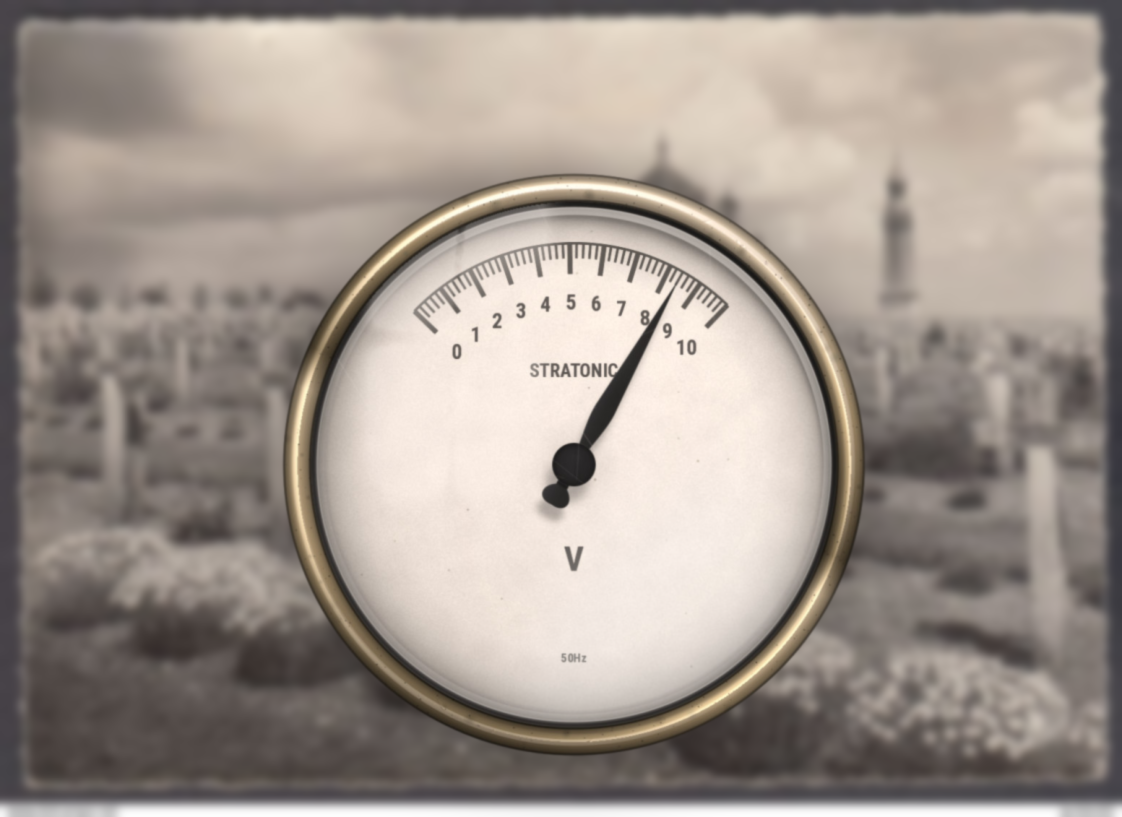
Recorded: 8.4 V
